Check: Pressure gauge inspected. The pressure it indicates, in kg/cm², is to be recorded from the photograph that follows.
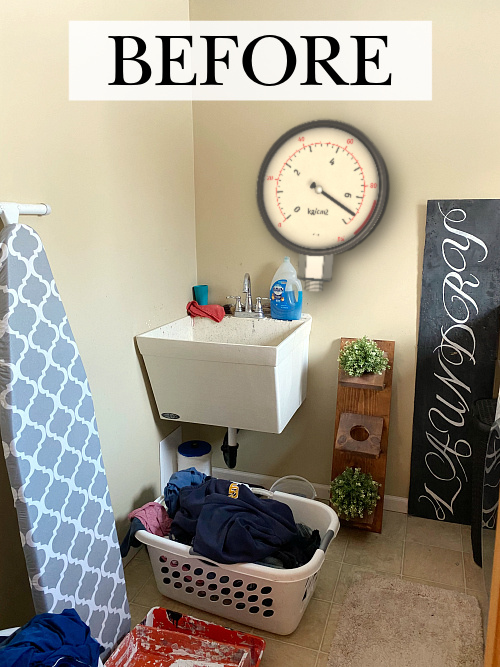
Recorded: 6.6 kg/cm²
